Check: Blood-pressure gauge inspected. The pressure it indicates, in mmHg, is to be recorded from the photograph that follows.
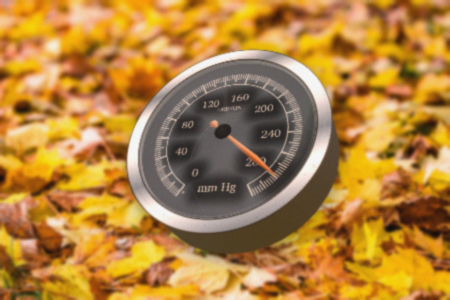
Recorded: 280 mmHg
